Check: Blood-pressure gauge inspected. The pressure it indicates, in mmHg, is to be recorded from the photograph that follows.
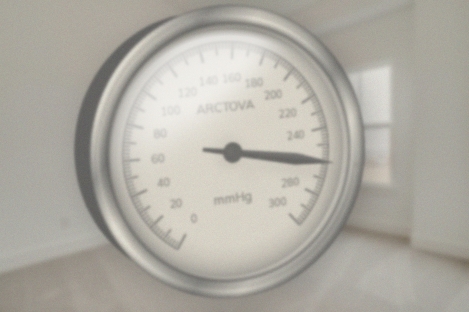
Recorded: 260 mmHg
